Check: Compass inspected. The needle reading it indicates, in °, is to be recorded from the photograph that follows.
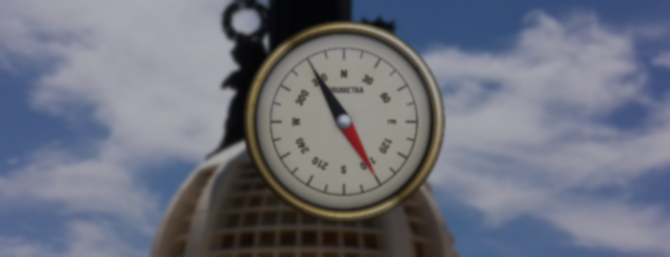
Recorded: 150 °
